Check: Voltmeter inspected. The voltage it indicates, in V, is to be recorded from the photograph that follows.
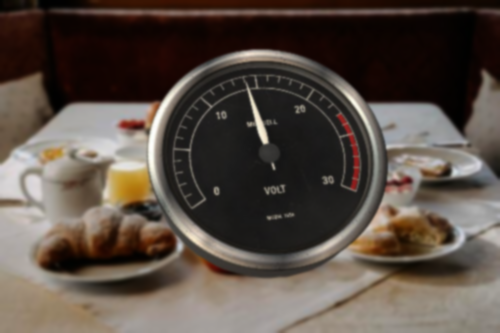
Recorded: 14 V
